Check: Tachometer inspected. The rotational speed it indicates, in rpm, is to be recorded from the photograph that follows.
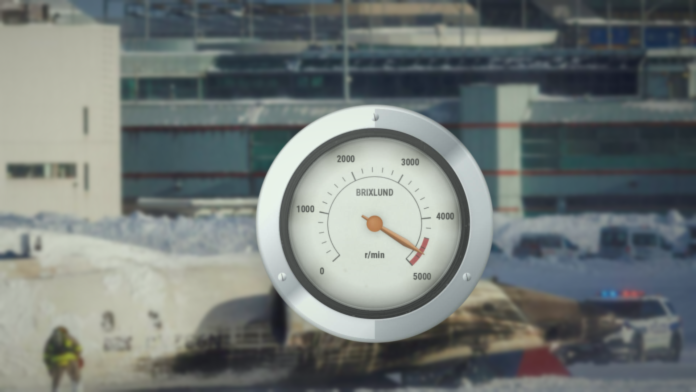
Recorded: 4700 rpm
